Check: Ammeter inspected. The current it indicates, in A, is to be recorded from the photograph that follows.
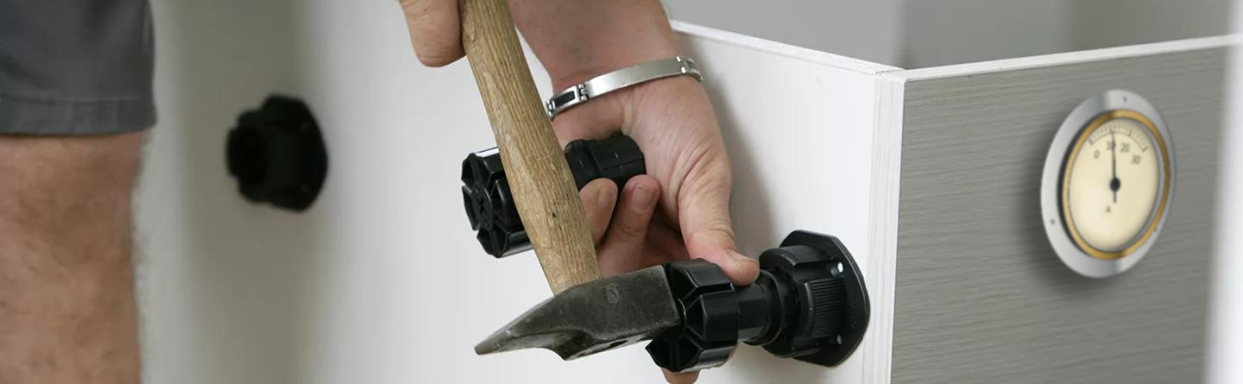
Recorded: 10 A
